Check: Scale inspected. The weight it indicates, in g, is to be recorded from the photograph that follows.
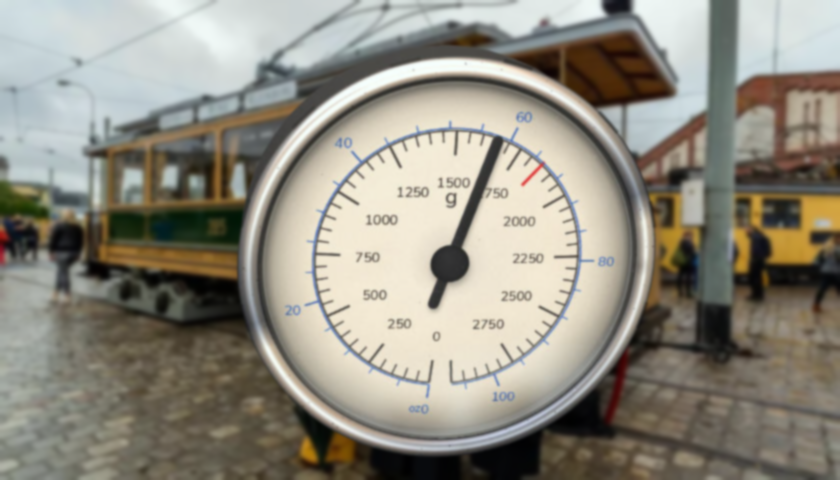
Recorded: 1650 g
